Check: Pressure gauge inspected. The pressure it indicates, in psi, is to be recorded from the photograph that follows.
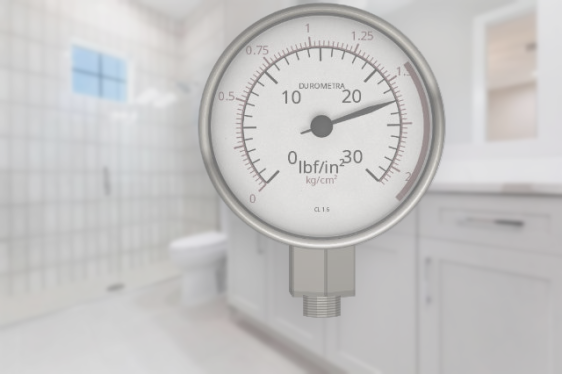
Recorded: 23 psi
